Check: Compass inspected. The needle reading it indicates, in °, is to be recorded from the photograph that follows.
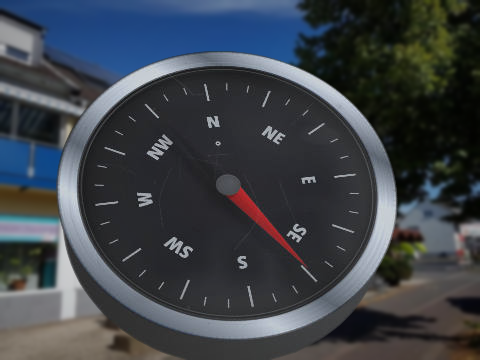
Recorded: 150 °
